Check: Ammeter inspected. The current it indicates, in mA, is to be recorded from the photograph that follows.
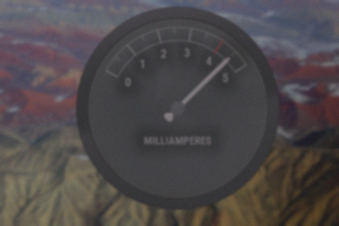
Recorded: 4.5 mA
